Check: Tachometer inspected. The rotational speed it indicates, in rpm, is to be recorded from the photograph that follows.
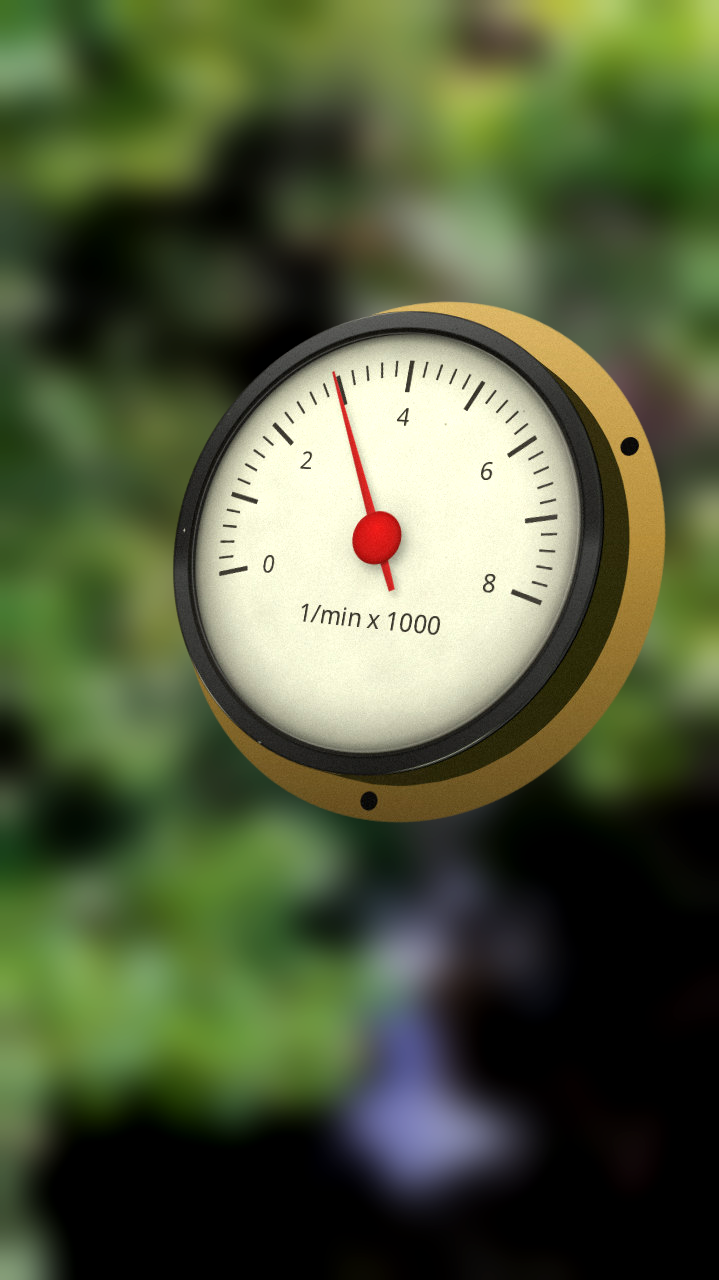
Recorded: 3000 rpm
